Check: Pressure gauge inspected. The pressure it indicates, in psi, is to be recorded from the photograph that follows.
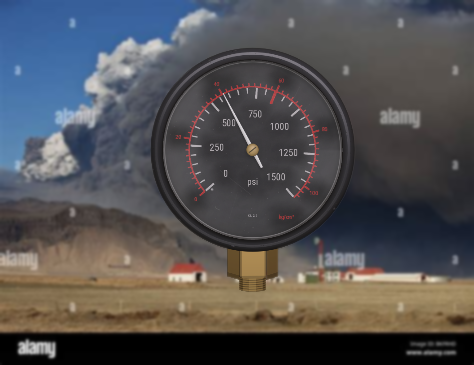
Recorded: 575 psi
